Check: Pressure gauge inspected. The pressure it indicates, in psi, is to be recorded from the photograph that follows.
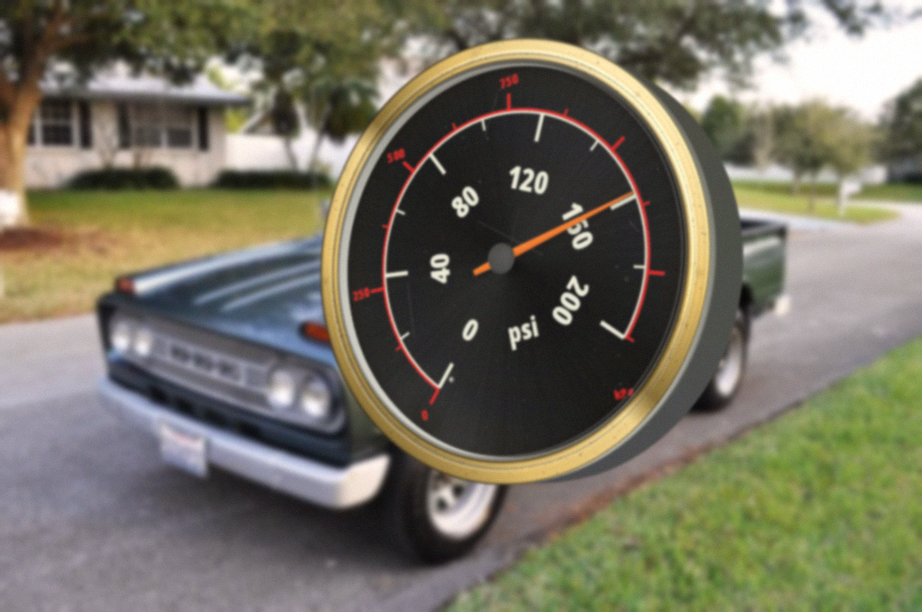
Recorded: 160 psi
